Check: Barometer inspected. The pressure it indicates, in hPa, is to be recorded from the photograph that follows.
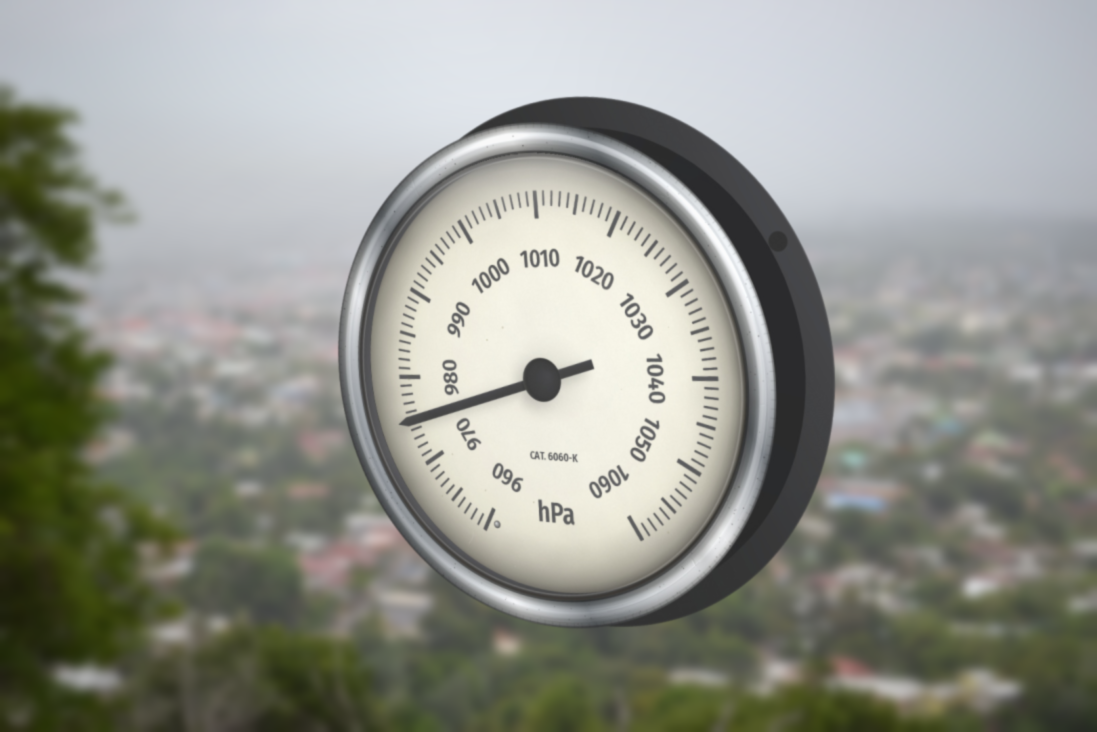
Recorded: 975 hPa
